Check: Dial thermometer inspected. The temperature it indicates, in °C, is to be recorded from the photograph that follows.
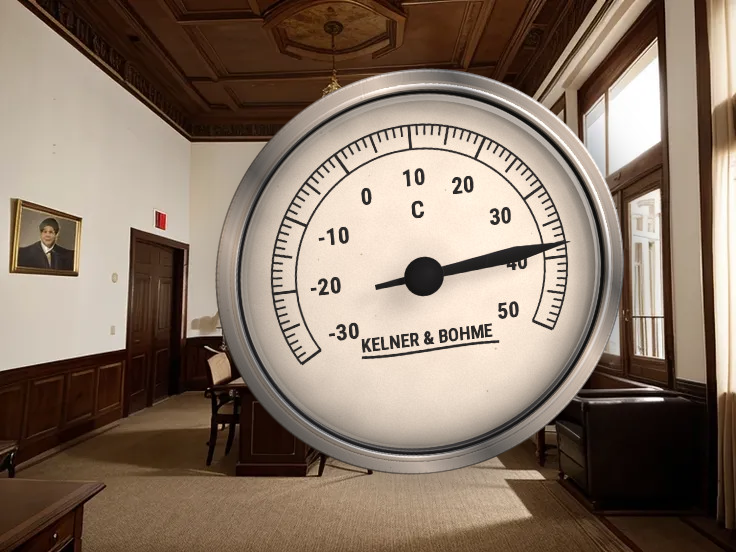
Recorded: 38 °C
